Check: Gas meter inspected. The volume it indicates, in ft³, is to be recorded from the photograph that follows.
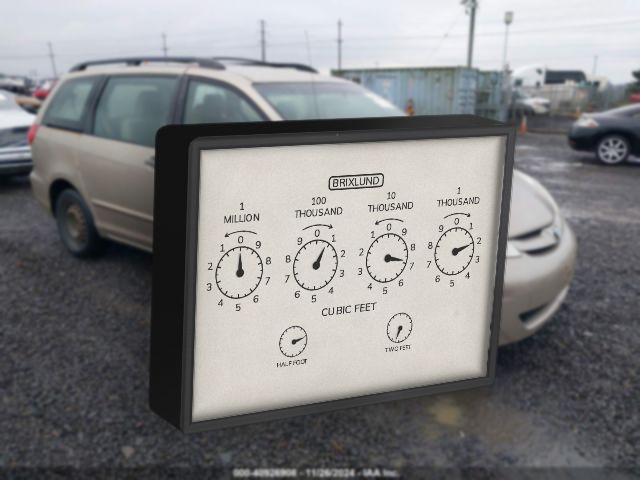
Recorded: 7200 ft³
